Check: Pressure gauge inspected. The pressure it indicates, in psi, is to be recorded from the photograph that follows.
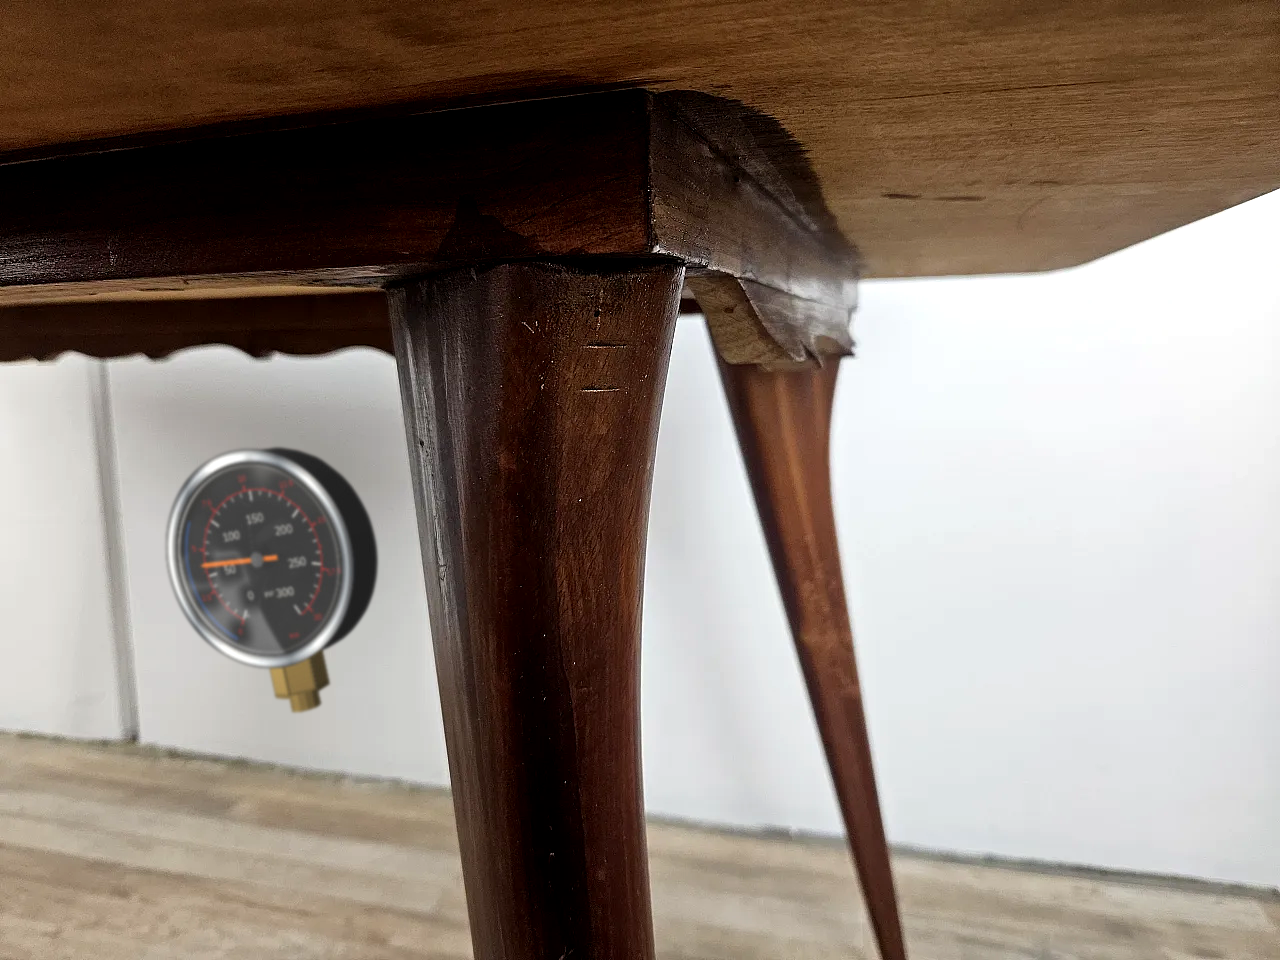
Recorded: 60 psi
